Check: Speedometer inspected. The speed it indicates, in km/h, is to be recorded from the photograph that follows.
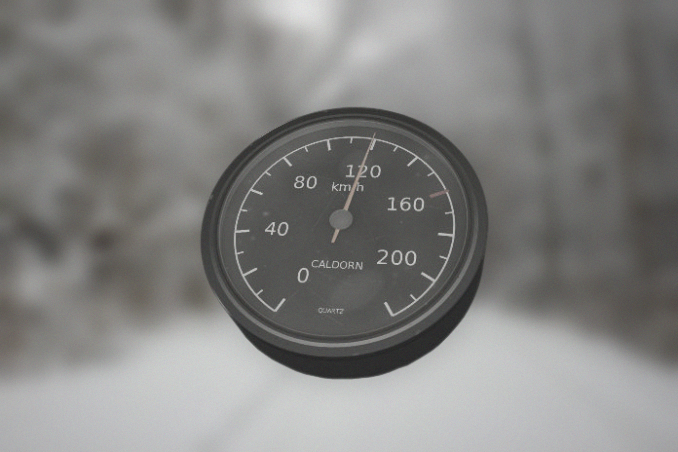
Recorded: 120 km/h
